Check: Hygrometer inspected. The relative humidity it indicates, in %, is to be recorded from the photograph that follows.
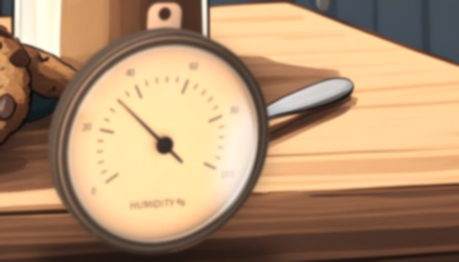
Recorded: 32 %
